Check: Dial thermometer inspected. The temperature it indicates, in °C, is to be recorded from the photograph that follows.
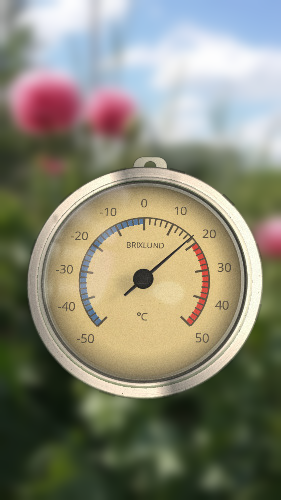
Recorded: 18 °C
